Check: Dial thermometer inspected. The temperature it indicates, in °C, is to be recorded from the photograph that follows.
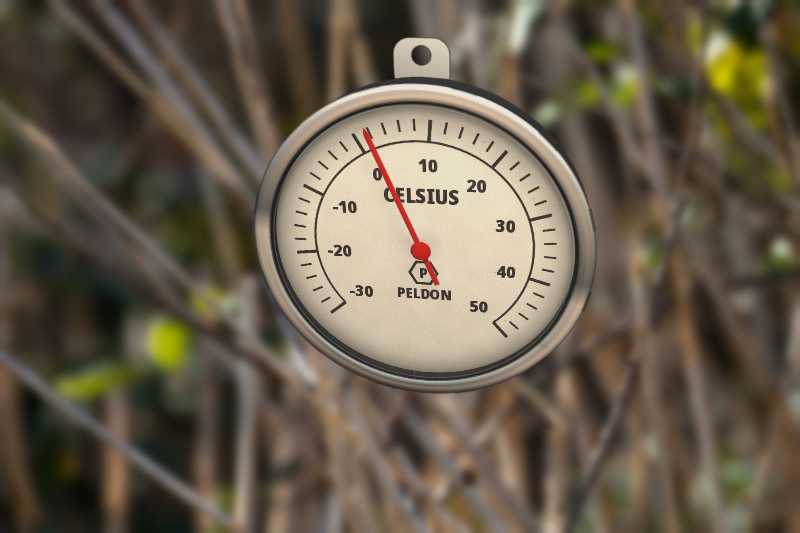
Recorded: 2 °C
